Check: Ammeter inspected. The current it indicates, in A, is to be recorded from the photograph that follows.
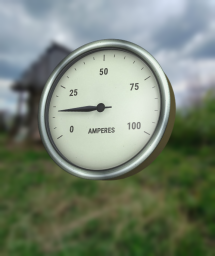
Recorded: 12.5 A
